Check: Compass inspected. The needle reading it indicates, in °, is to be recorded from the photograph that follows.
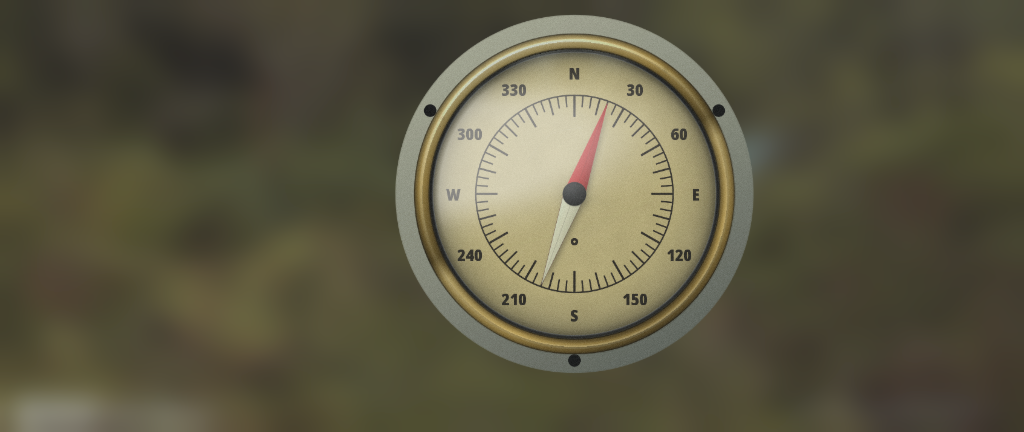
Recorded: 20 °
